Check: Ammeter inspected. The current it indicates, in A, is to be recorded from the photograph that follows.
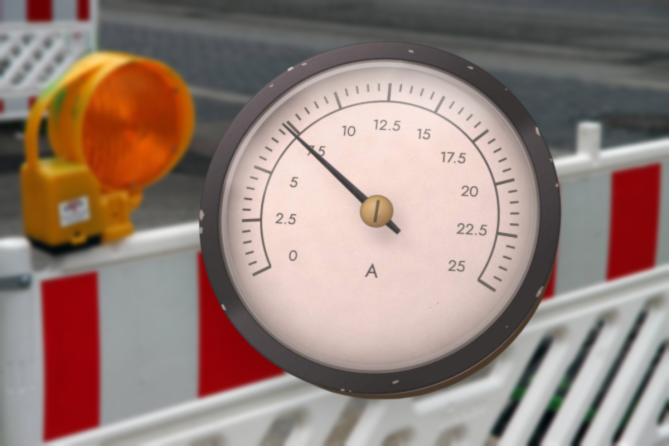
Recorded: 7.25 A
